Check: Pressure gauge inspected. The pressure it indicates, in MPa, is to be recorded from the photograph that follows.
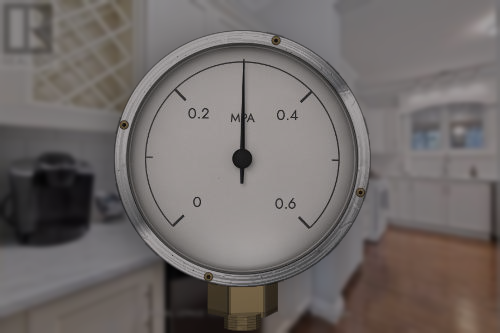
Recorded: 0.3 MPa
